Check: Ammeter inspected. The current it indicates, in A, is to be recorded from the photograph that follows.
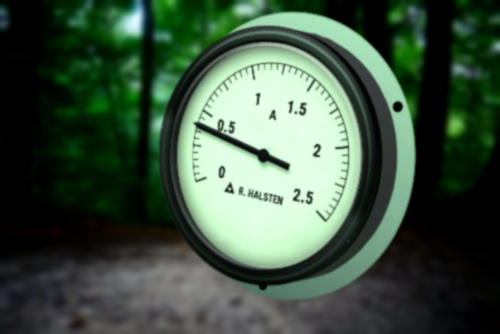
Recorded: 0.4 A
